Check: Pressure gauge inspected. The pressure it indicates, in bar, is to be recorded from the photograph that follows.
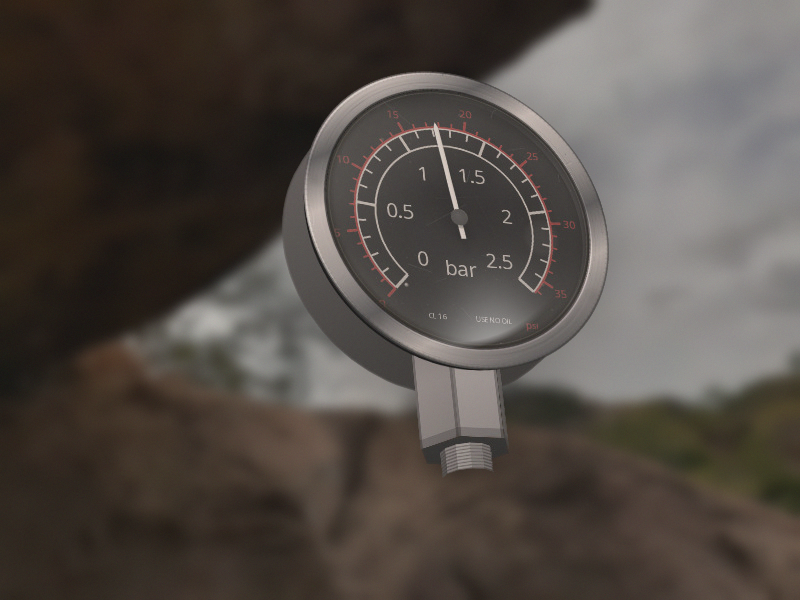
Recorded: 1.2 bar
